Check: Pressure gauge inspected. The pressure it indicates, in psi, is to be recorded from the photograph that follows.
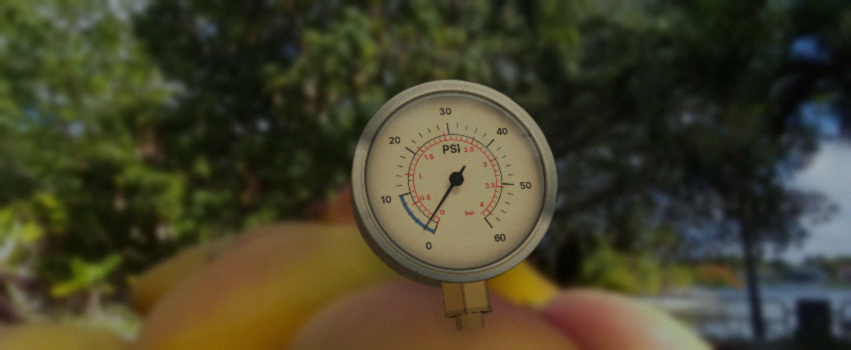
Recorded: 2 psi
